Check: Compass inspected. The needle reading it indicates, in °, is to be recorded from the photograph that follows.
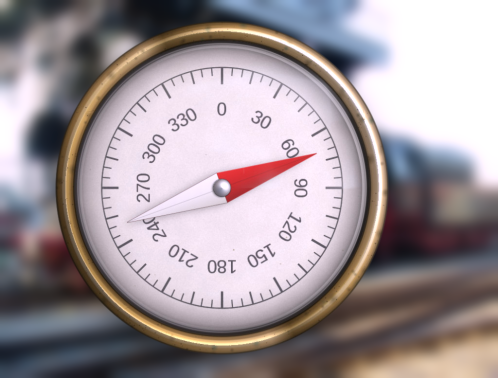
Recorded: 70 °
